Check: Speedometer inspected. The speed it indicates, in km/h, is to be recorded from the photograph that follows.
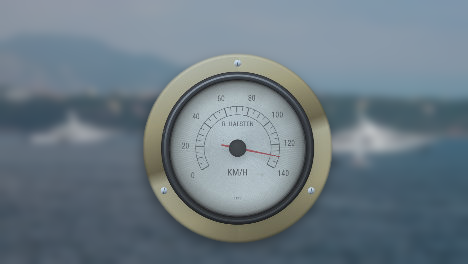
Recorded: 130 km/h
